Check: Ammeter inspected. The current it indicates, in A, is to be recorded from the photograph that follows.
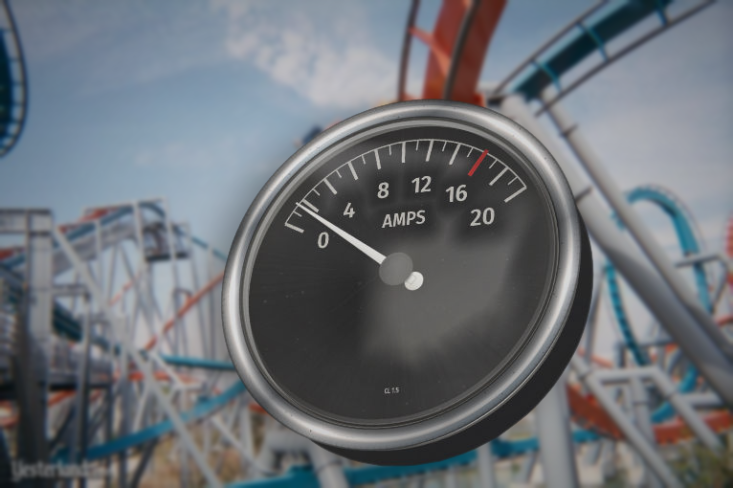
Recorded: 1.5 A
